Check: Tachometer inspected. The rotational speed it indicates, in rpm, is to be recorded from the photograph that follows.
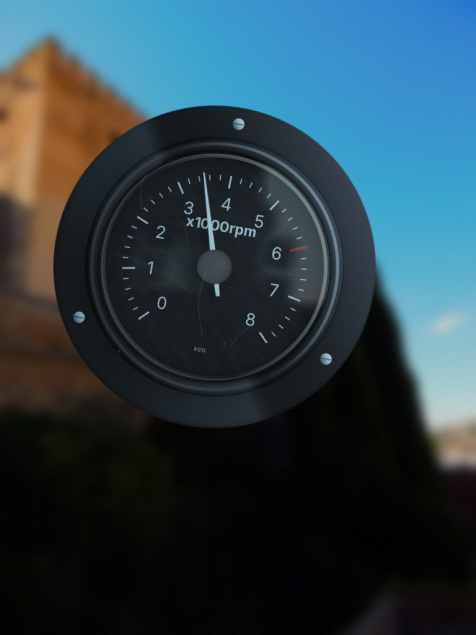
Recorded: 3500 rpm
